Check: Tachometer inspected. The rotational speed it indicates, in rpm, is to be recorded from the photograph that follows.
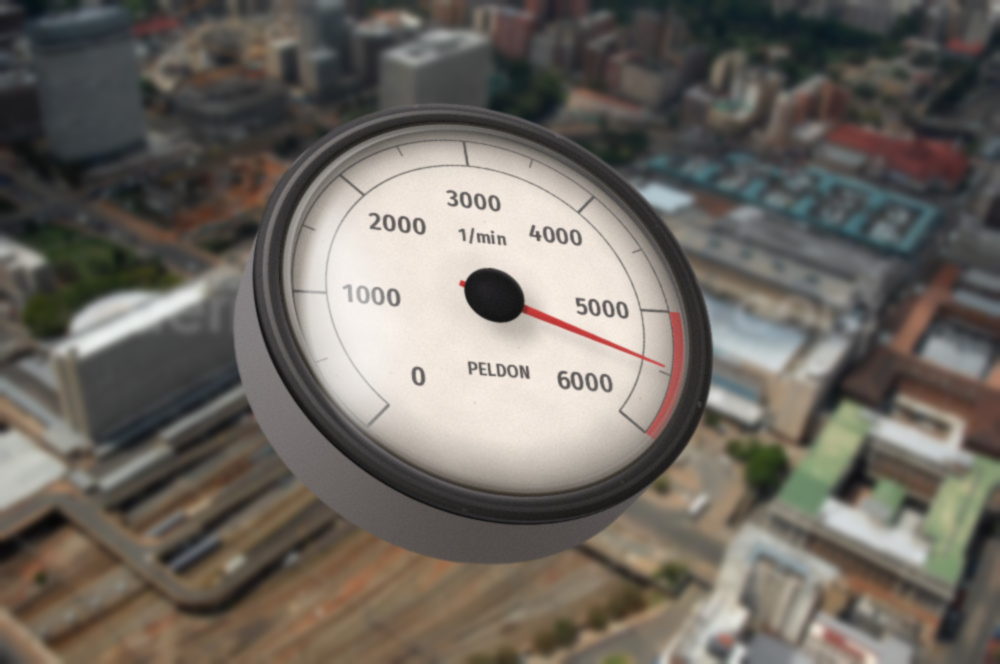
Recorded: 5500 rpm
